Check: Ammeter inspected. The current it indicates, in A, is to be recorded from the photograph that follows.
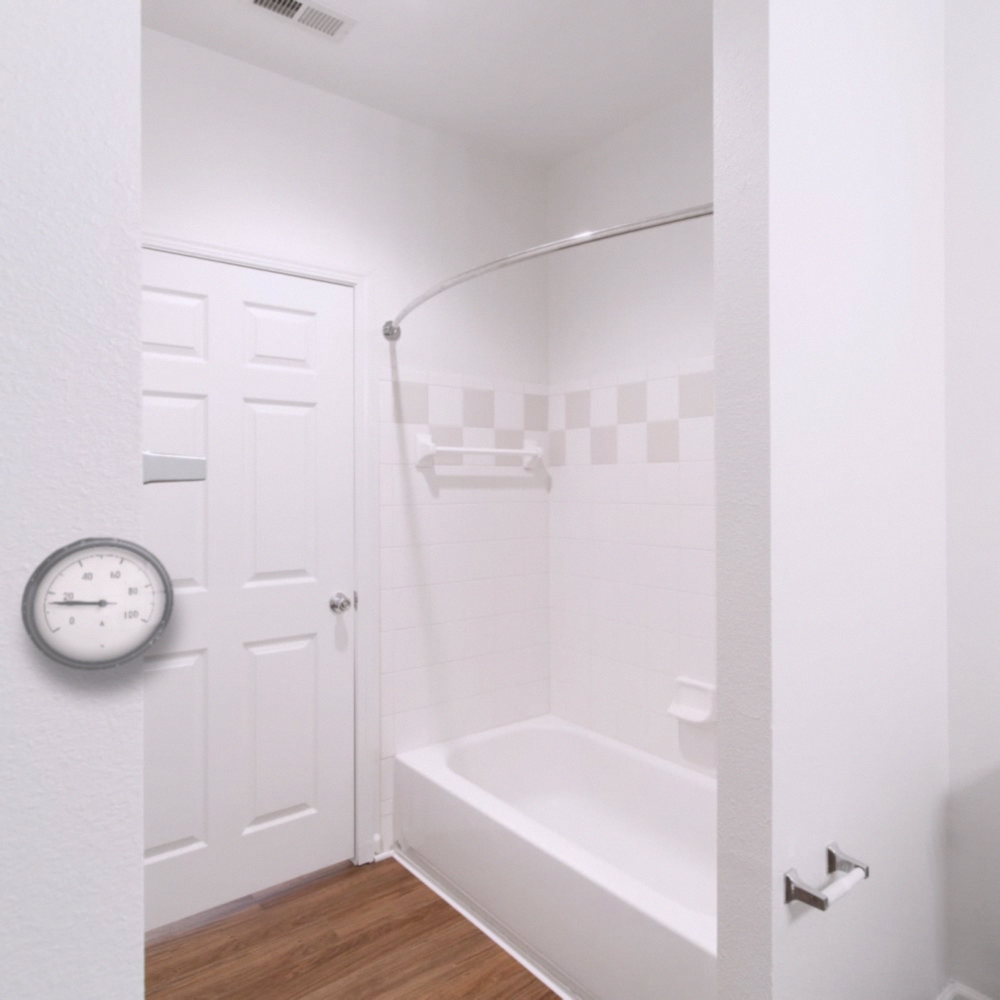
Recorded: 15 A
